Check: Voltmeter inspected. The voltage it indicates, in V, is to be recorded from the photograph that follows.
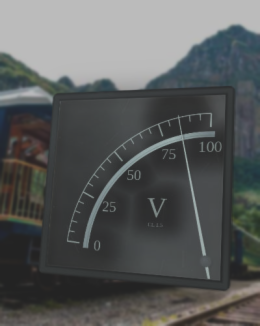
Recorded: 85 V
